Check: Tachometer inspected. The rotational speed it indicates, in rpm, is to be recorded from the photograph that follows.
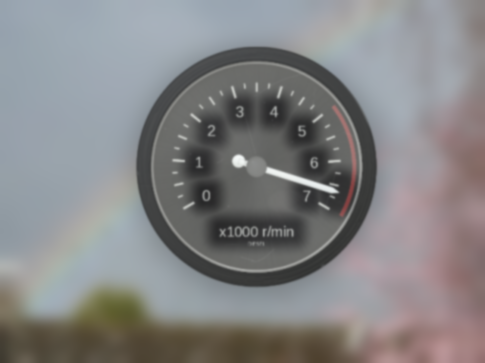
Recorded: 6625 rpm
